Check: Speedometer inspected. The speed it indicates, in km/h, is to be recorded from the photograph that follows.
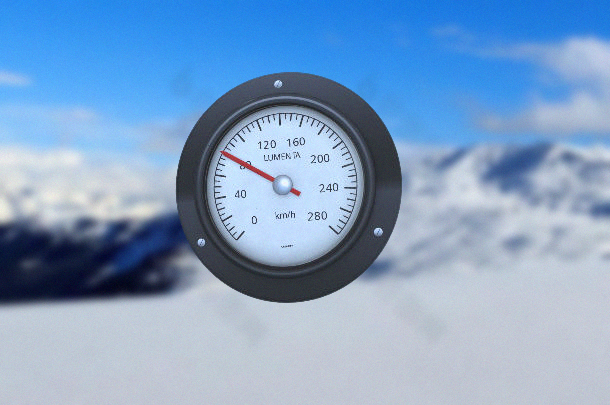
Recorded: 80 km/h
